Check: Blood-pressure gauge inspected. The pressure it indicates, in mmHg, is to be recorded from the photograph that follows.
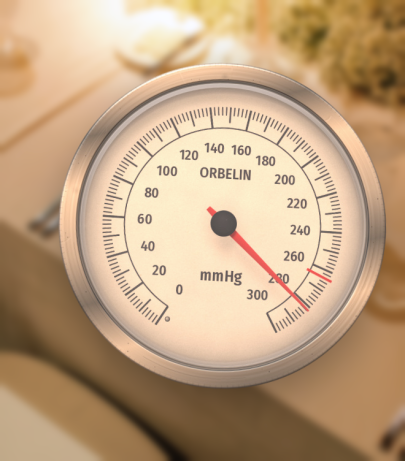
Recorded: 282 mmHg
